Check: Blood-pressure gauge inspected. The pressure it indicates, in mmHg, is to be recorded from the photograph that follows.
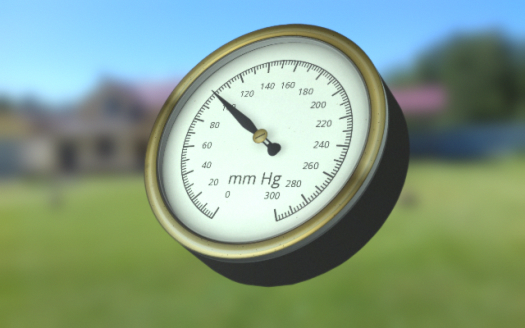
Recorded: 100 mmHg
